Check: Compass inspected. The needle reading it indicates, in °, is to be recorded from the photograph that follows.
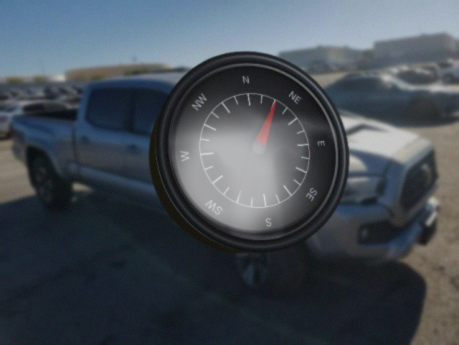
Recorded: 30 °
